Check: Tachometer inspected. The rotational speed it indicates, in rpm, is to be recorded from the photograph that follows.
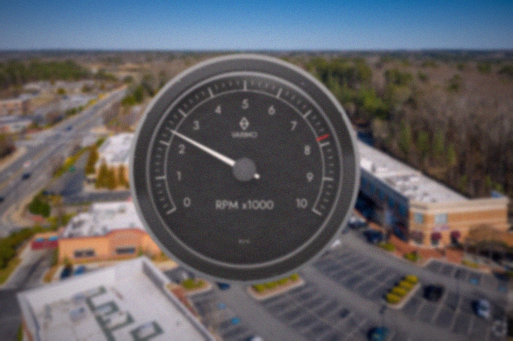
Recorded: 2400 rpm
